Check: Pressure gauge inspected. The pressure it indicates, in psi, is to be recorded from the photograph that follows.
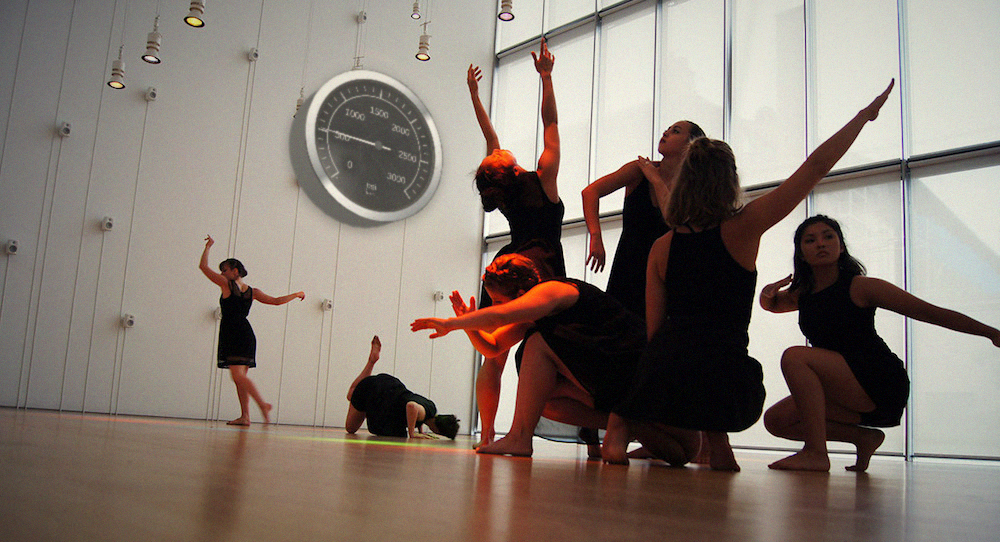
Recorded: 500 psi
